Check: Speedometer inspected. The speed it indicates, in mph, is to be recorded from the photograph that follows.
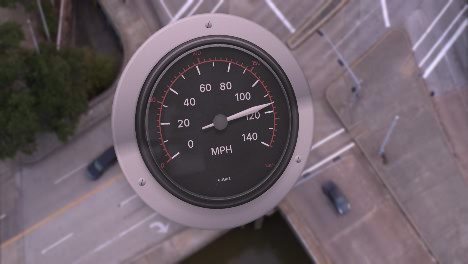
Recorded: 115 mph
